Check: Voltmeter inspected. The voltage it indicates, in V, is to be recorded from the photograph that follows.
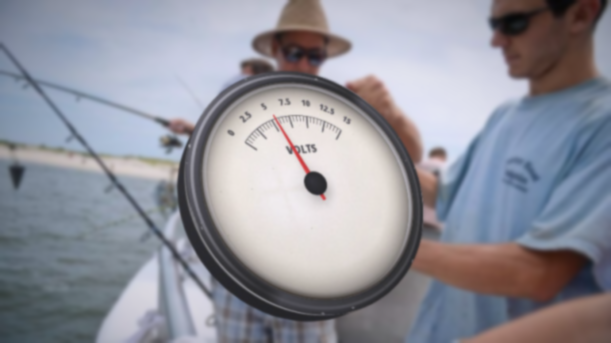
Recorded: 5 V
